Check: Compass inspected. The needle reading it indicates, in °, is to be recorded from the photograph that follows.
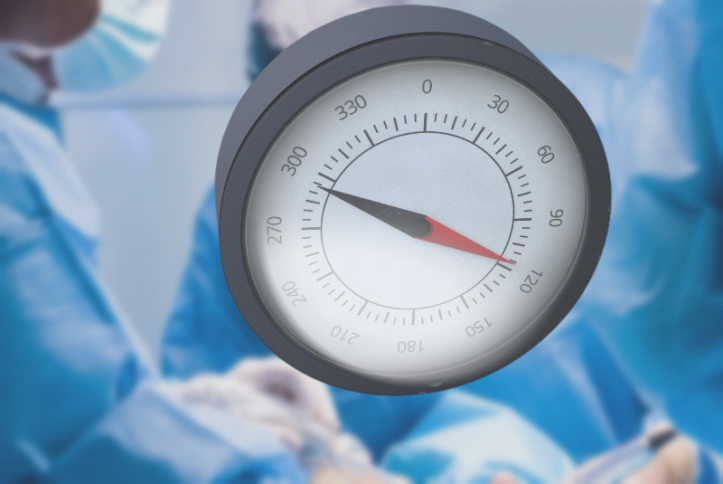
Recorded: 115 °
